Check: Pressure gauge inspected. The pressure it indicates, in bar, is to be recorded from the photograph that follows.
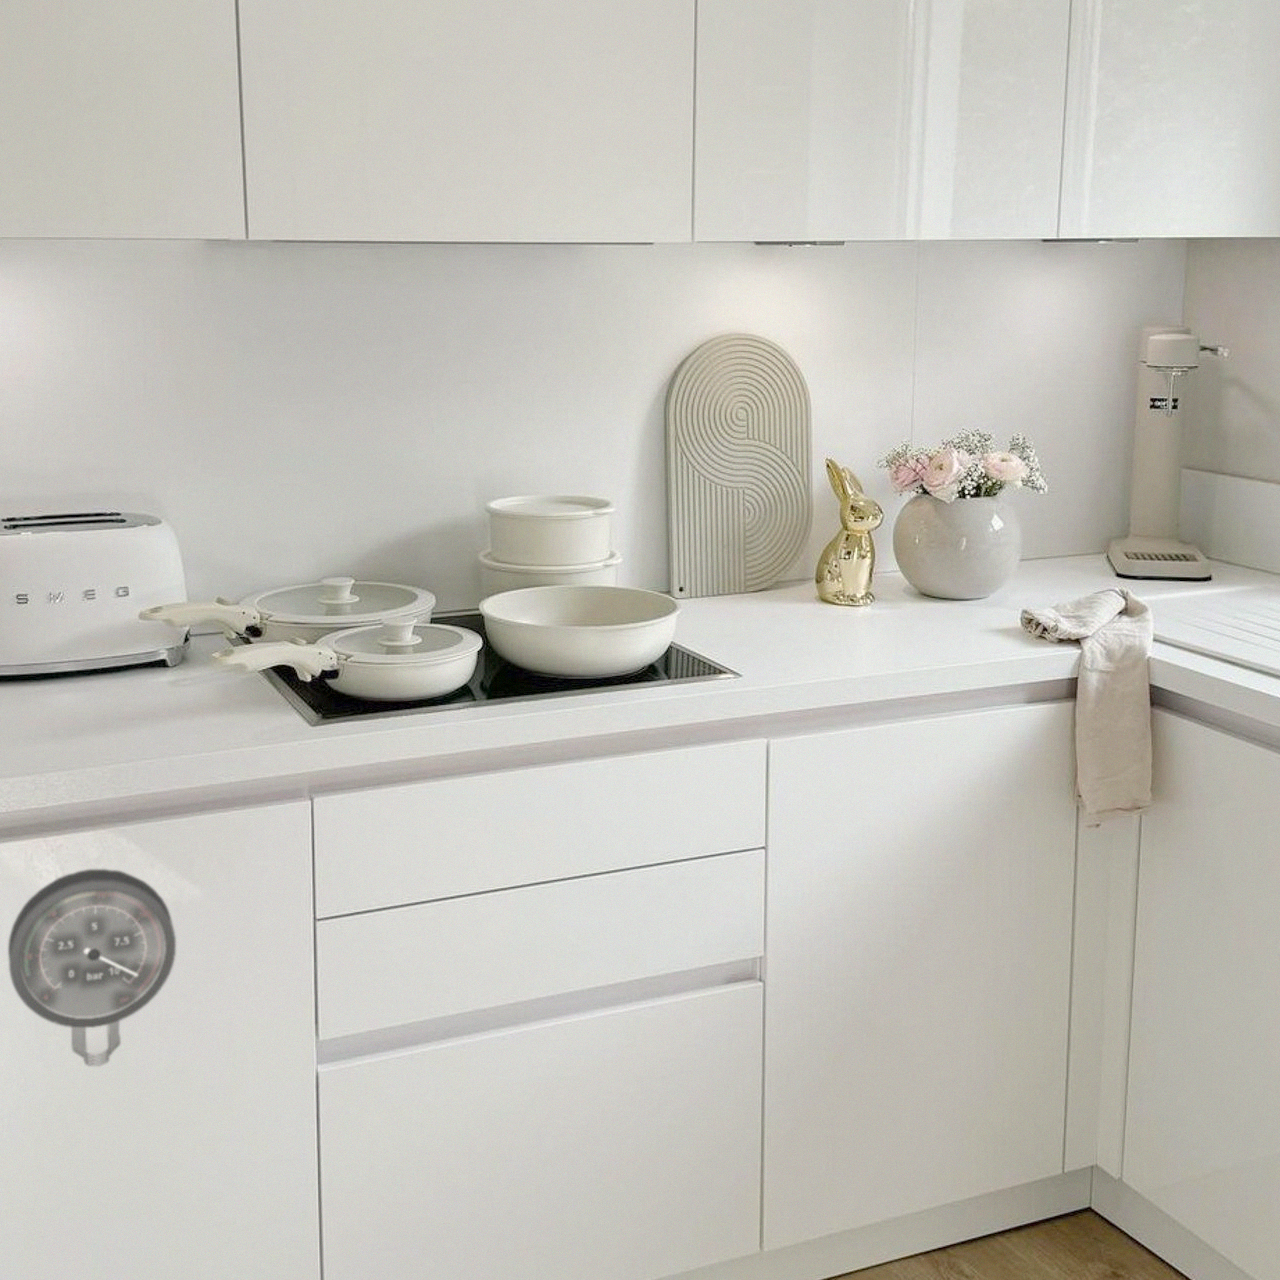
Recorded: 9.5 bar
